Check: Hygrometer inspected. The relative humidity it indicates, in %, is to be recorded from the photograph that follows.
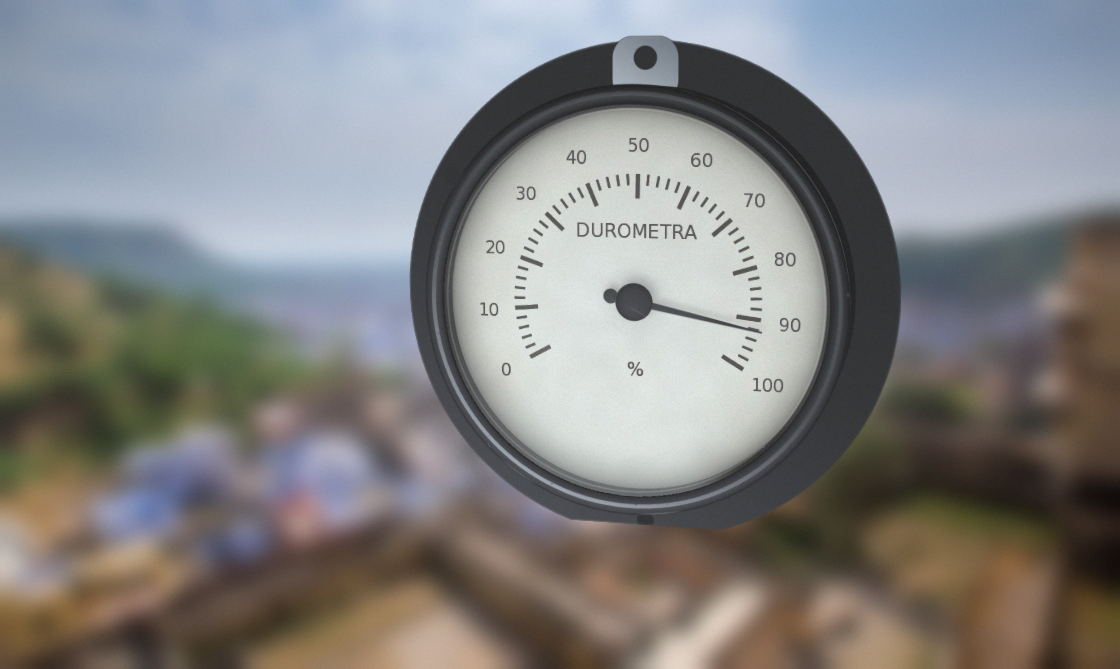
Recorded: 92 %
